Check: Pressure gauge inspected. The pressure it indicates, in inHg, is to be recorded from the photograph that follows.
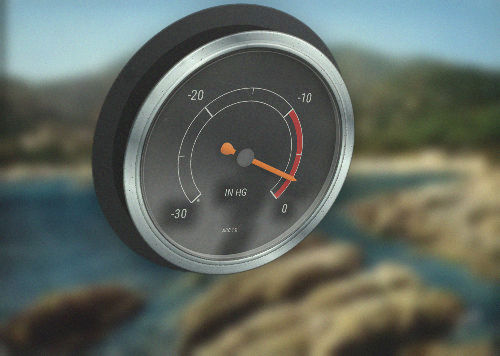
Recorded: -2.5 inHg
